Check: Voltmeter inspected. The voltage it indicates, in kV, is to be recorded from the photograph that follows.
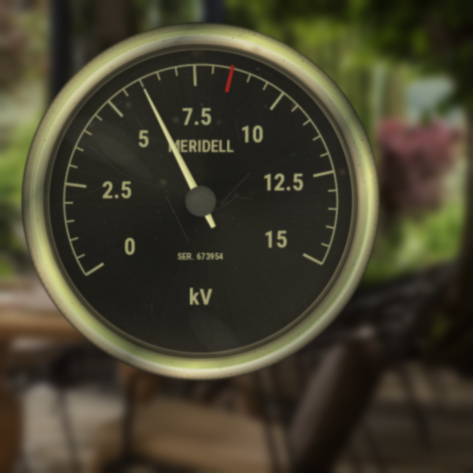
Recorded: 6 kV
